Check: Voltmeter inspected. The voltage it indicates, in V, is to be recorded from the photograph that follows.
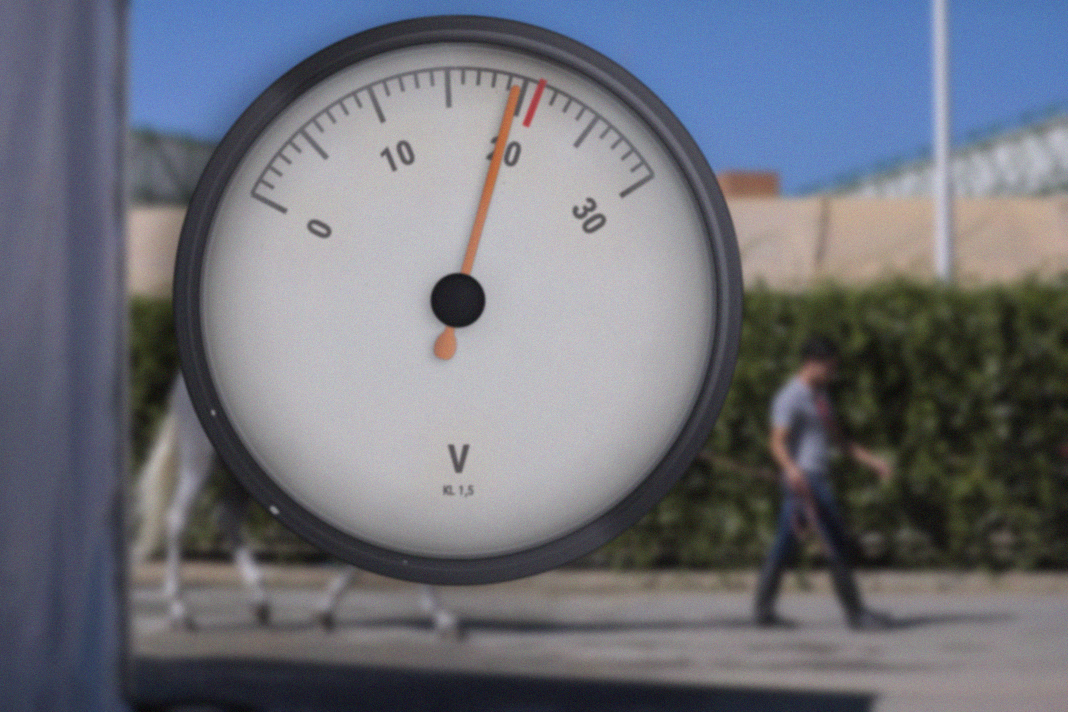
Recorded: 19.5 V
